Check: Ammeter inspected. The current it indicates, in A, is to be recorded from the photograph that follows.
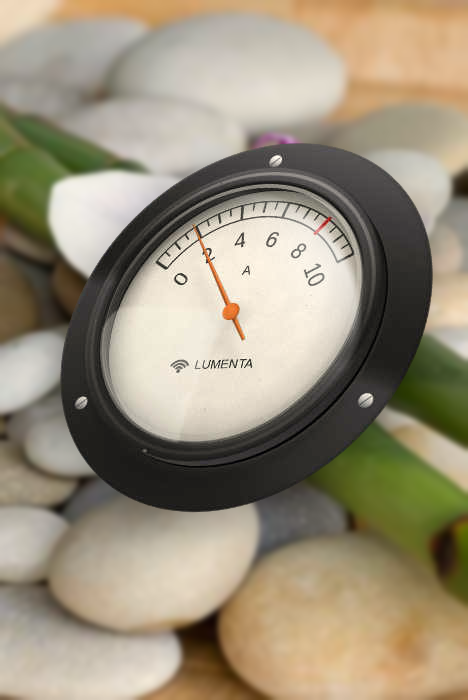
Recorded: 2 A
